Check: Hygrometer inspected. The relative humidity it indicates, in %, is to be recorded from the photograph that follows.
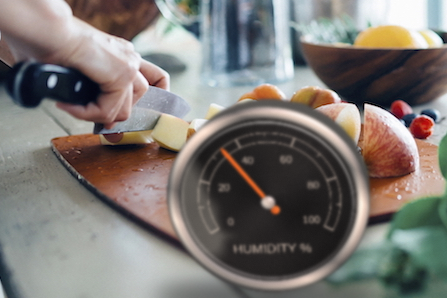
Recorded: 35 %
